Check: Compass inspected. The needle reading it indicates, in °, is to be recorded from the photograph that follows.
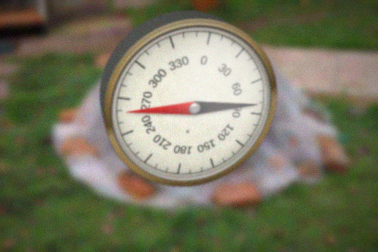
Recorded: 260 °
